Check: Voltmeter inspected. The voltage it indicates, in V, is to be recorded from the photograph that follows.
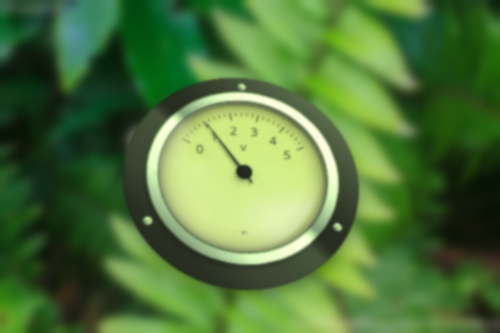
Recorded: 1 V
